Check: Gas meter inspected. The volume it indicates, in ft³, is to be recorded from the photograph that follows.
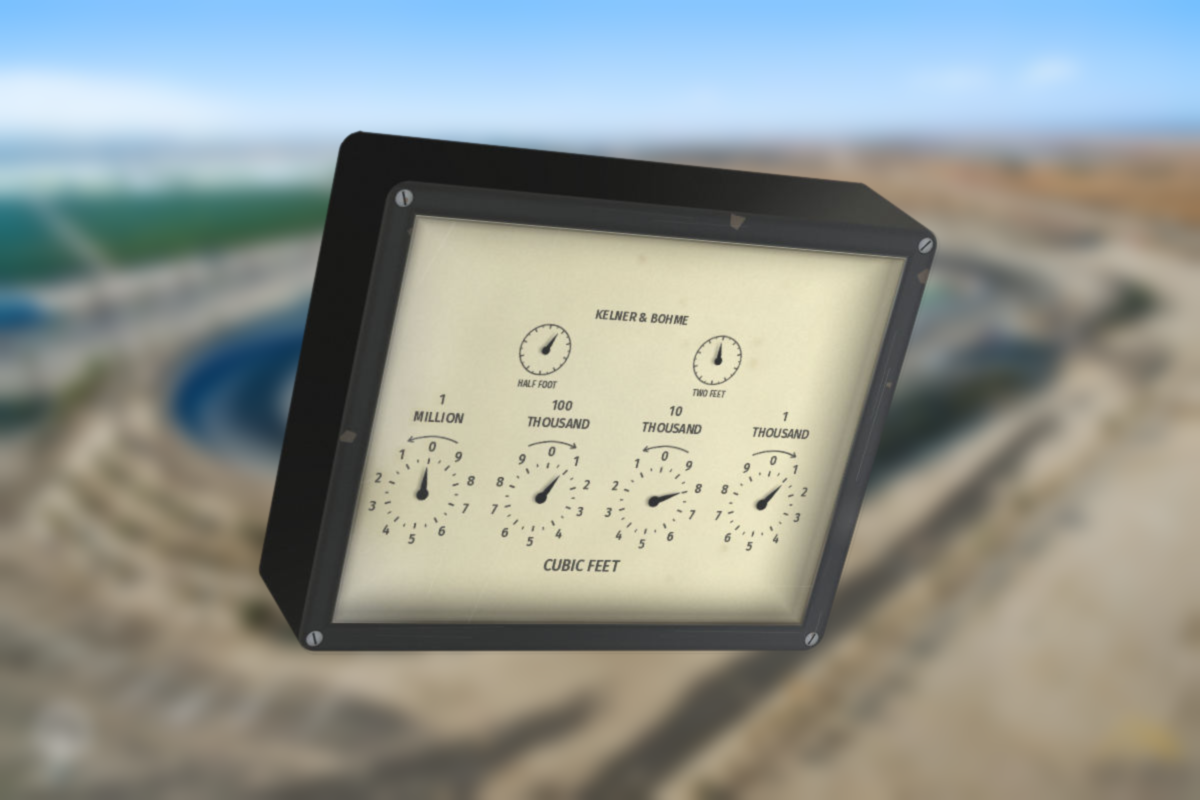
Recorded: 8100 ft³
